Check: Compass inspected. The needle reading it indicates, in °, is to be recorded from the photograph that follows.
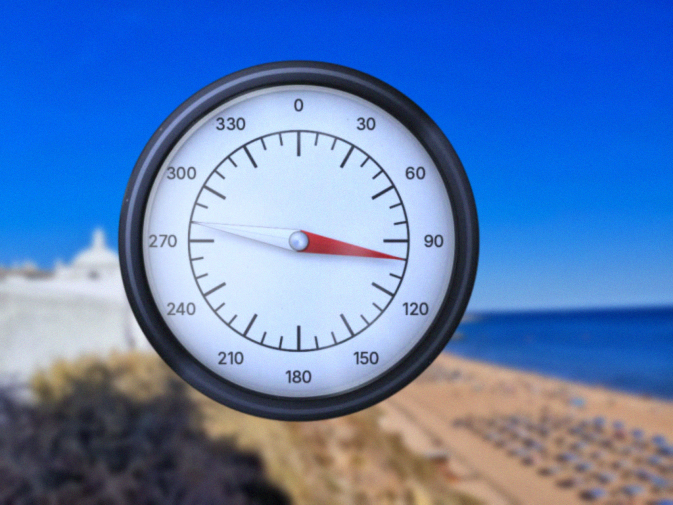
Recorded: 100 °
